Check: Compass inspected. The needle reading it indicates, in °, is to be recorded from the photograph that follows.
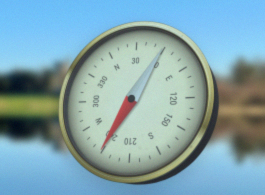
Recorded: 240 °
